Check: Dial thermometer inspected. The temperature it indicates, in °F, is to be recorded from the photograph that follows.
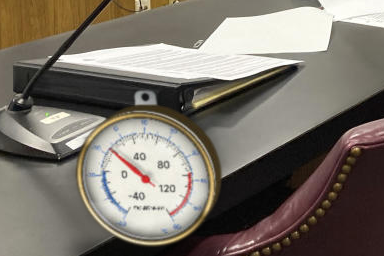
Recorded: 20 °F
